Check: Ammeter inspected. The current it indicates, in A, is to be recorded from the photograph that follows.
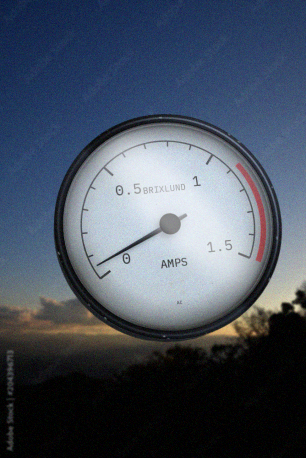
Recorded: 0.05 A
